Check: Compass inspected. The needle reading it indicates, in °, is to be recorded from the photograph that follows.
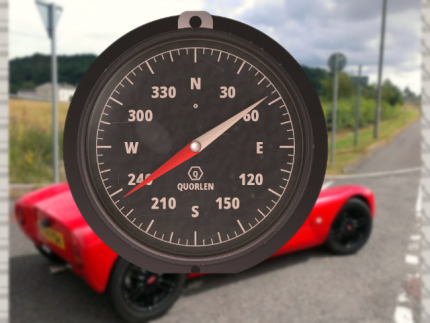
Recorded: 235 °
